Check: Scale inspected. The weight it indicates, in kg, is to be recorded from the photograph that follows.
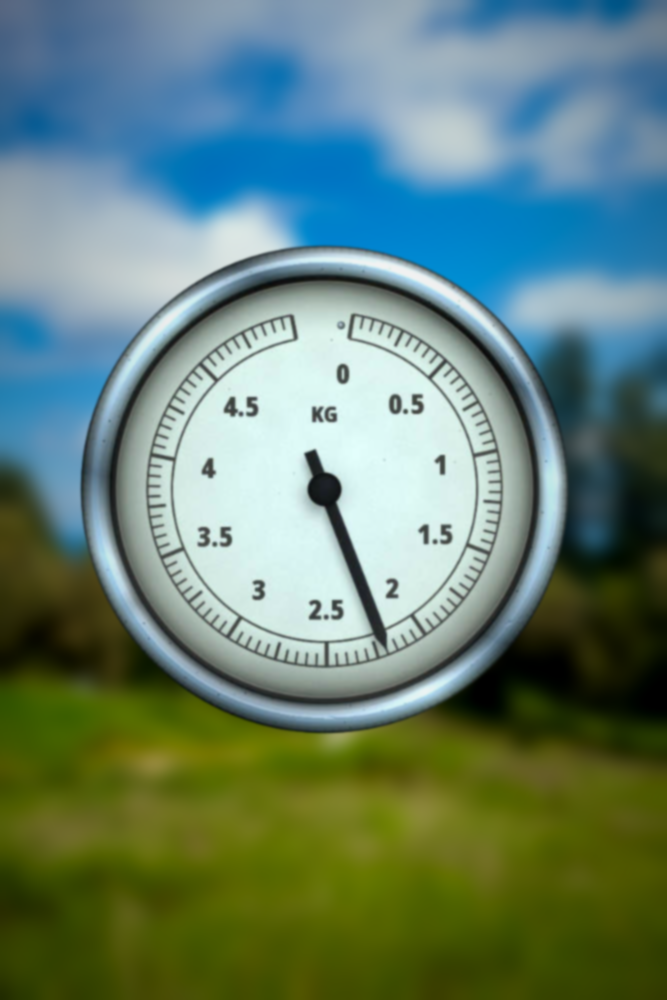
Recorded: 2.2 kg
